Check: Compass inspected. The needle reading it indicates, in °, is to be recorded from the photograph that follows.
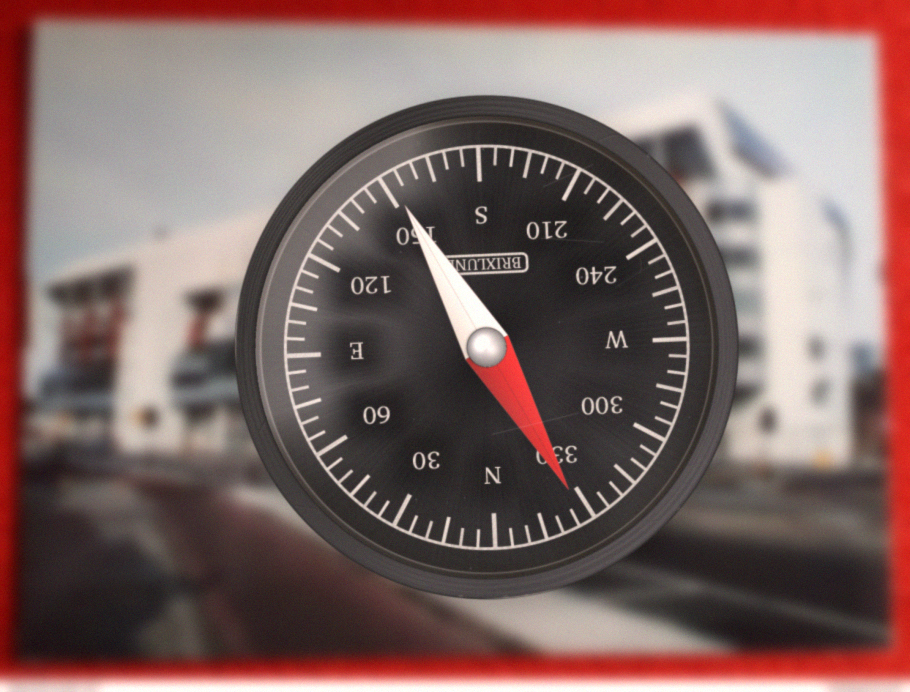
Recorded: 332.5 °
